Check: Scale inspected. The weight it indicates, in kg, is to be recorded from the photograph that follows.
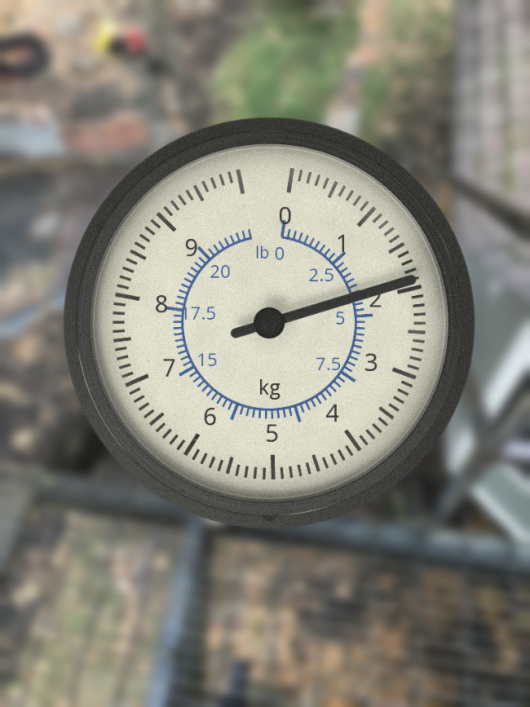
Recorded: 1.9 kg
